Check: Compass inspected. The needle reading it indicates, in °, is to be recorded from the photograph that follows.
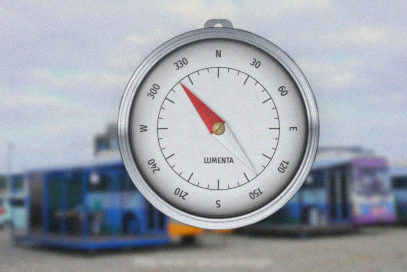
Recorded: 320 °
